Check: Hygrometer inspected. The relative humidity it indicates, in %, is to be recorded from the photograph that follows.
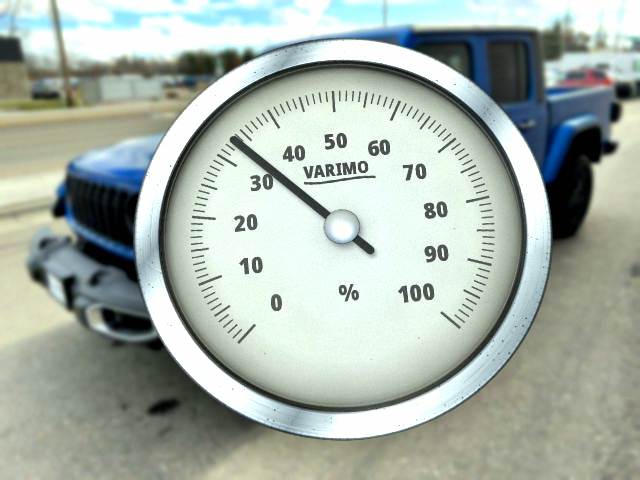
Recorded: 33 %
